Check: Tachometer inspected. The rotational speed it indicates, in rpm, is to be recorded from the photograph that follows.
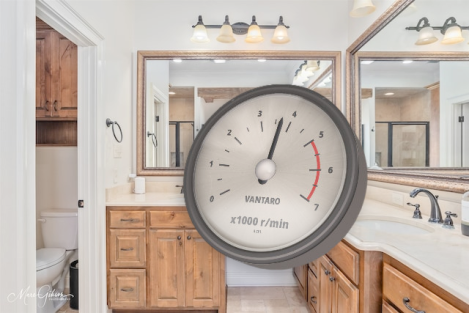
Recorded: 3750 rpm
